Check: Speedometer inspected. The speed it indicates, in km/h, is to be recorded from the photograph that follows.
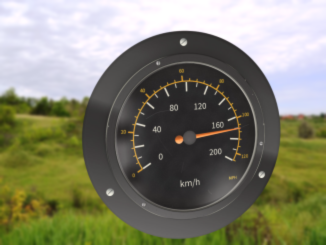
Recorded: 170 km/h
